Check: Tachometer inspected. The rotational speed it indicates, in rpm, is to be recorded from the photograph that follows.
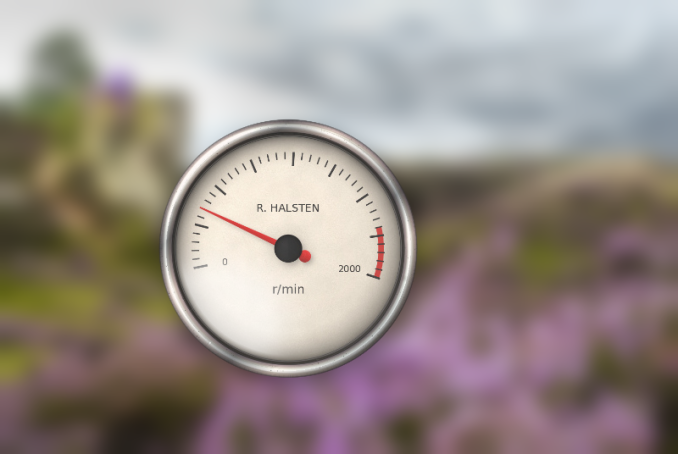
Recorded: 350 rpm
